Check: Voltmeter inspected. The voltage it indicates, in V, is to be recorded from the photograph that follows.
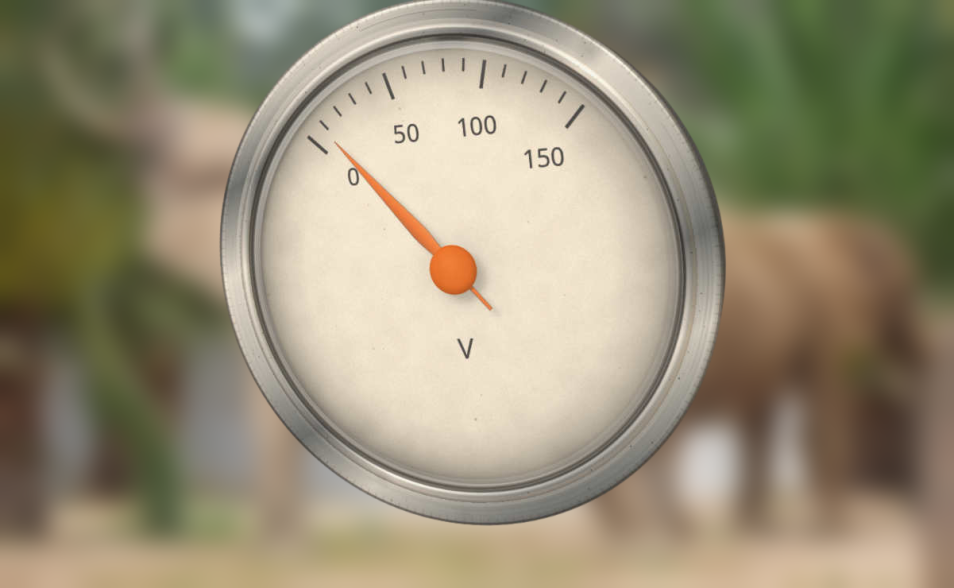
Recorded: 10 V
